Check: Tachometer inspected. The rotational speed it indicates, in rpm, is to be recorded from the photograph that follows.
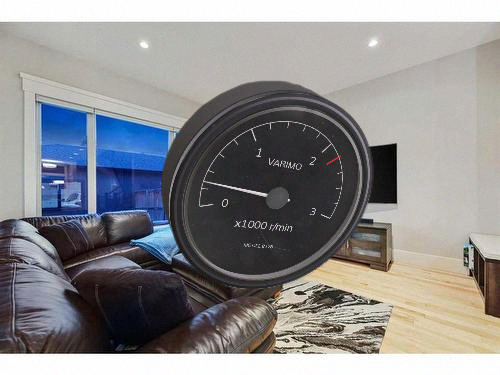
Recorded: 300 rpm
